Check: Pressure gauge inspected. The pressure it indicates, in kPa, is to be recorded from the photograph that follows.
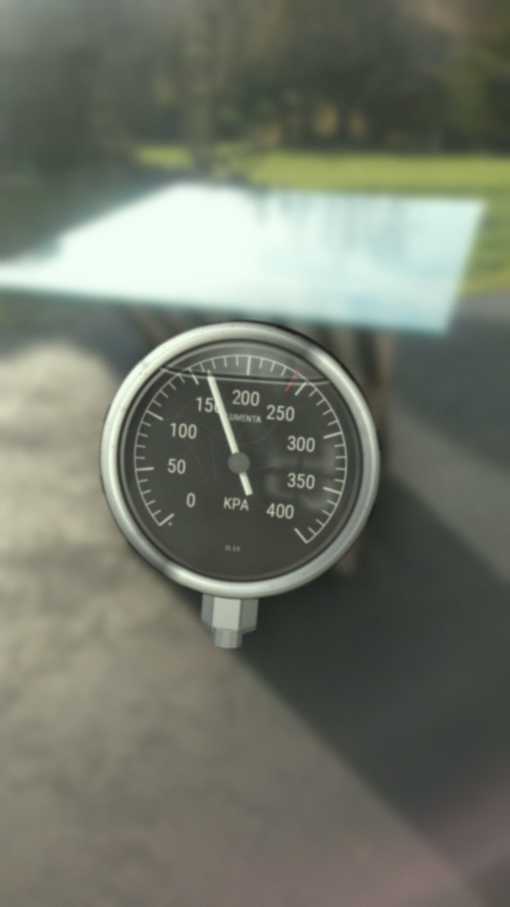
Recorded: 165 kPa
